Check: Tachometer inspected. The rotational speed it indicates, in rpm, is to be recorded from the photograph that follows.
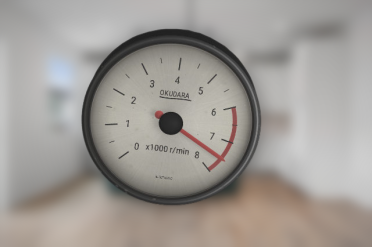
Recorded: 7500 rpm
